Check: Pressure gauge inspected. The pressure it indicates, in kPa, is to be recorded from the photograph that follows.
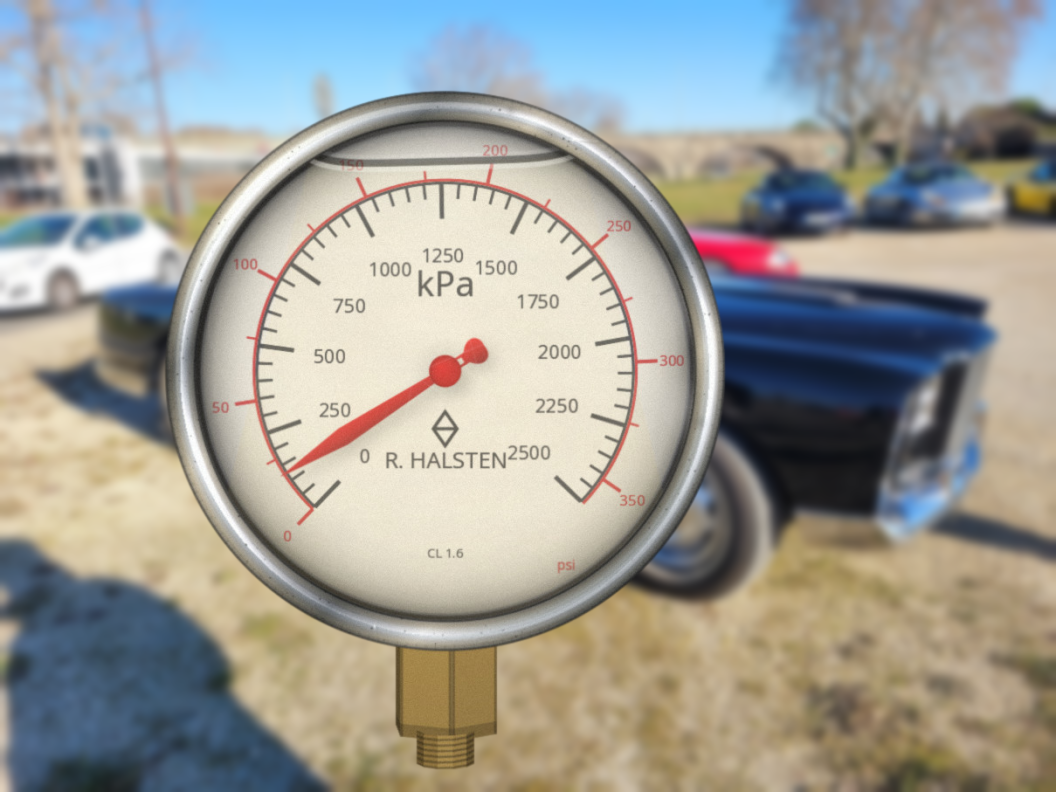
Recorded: 125 kPa
